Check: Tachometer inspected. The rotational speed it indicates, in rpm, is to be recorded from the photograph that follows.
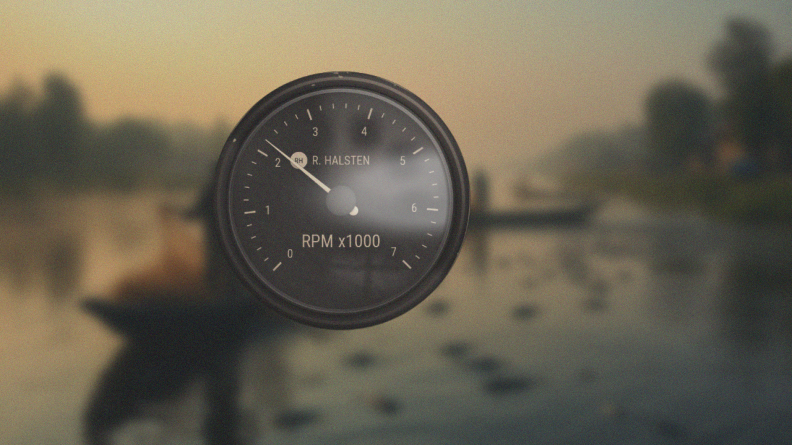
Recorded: 2200 rpm
